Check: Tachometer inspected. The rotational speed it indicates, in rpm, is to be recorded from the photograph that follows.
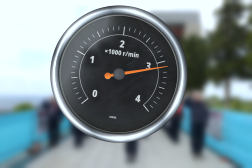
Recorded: 3100 rpm
